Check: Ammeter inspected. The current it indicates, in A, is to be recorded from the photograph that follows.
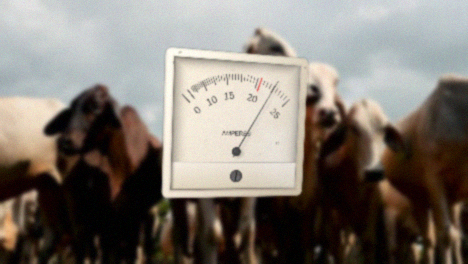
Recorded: 22.5 A
